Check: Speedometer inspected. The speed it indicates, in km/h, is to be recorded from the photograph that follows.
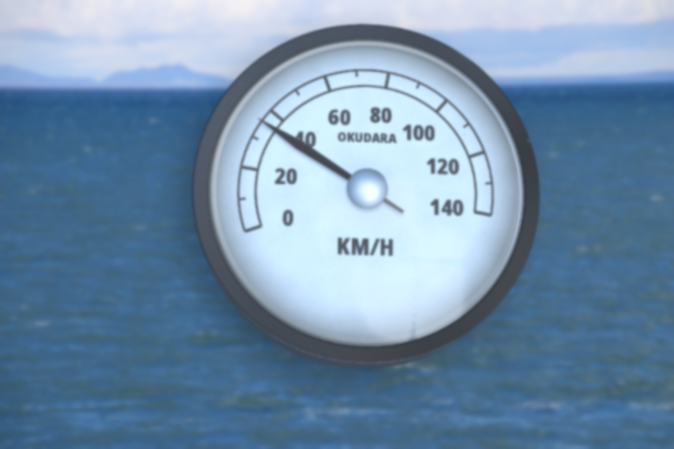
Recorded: 35 km/h
